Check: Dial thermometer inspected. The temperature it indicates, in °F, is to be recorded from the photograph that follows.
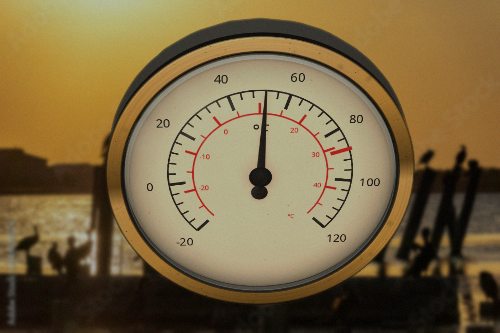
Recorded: 52 °F
